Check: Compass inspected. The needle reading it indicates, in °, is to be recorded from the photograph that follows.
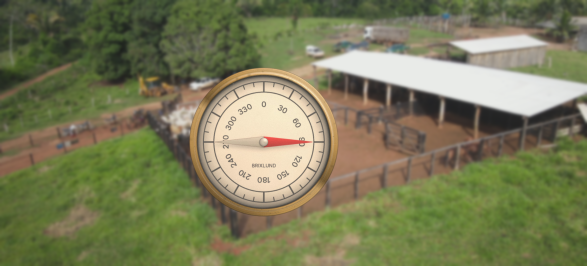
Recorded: 90 °
